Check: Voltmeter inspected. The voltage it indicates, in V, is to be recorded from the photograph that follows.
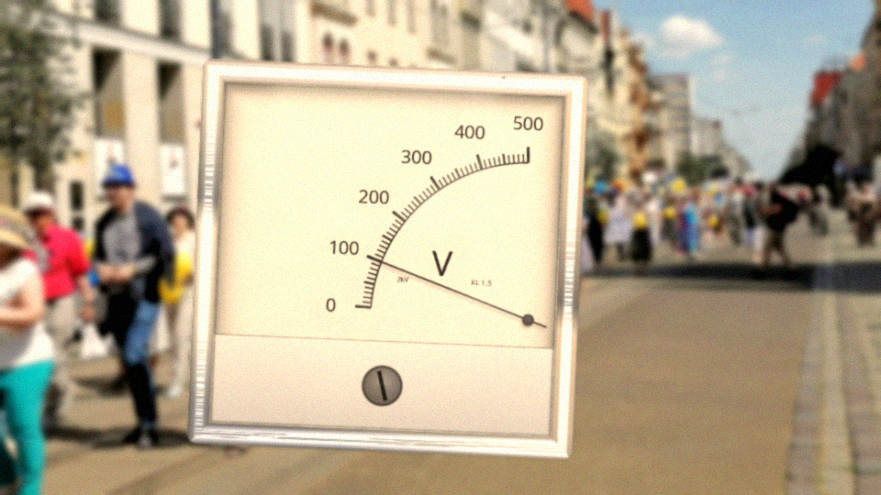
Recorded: 100 V
